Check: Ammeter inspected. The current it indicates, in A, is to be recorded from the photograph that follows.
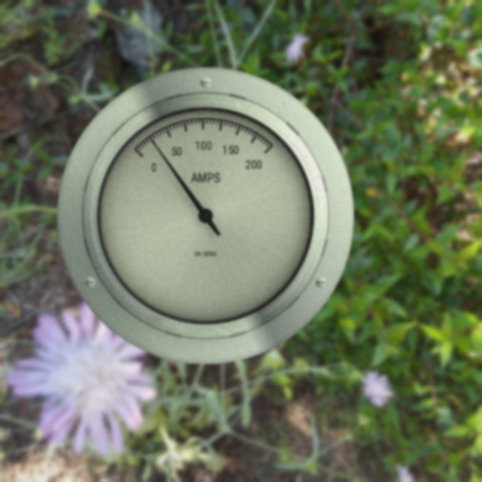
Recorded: 25 A
